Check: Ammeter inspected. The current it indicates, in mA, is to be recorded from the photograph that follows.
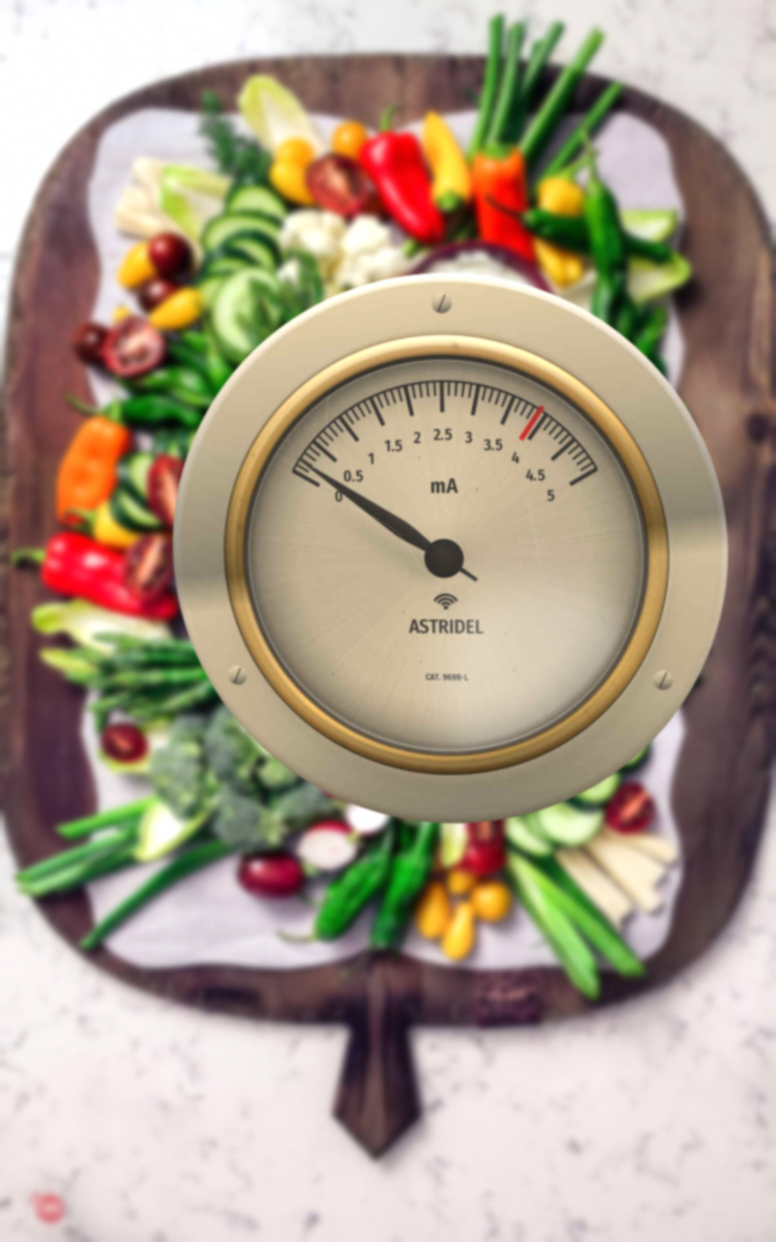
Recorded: 0.2 mA
